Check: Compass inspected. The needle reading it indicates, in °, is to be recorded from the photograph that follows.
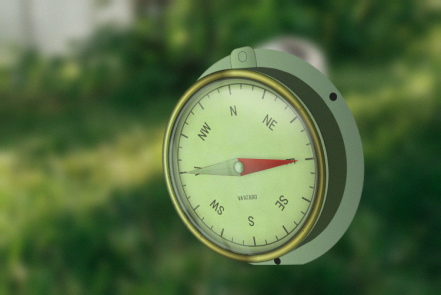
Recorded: 90 °
